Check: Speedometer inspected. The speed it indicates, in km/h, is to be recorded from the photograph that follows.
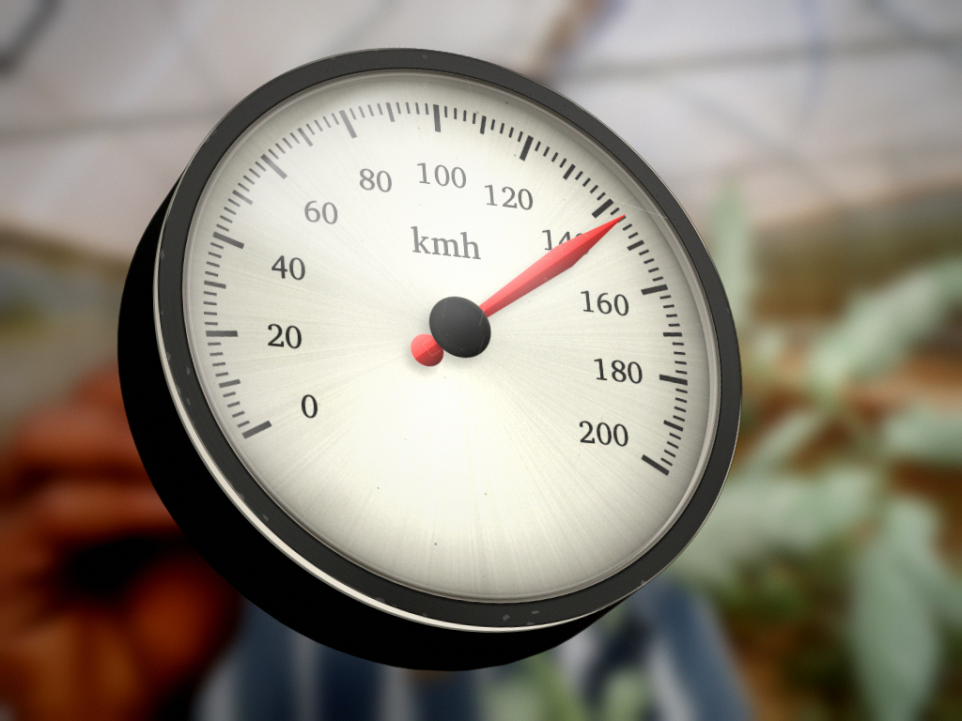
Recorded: 144 km/h
